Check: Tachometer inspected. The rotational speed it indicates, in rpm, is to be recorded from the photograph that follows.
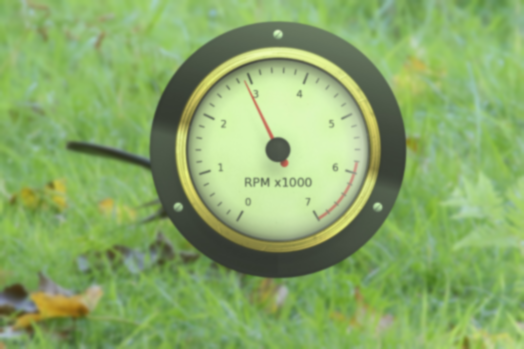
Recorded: 2900 rpm
